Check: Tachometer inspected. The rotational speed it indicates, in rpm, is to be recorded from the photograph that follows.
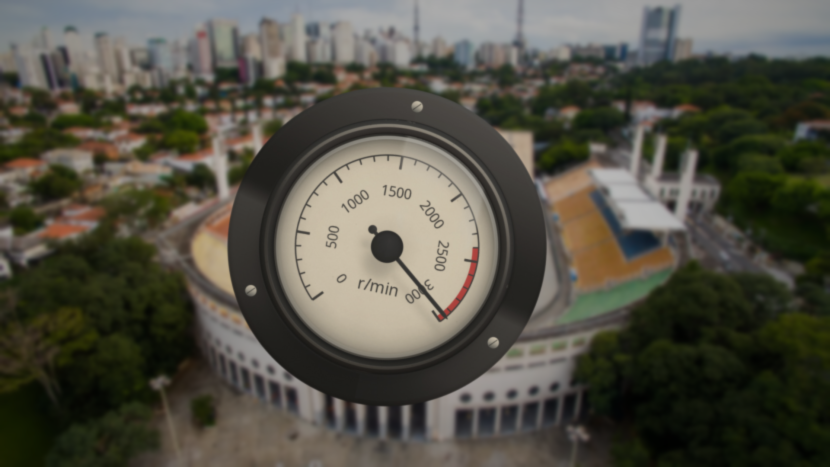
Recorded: 2950 rpm
